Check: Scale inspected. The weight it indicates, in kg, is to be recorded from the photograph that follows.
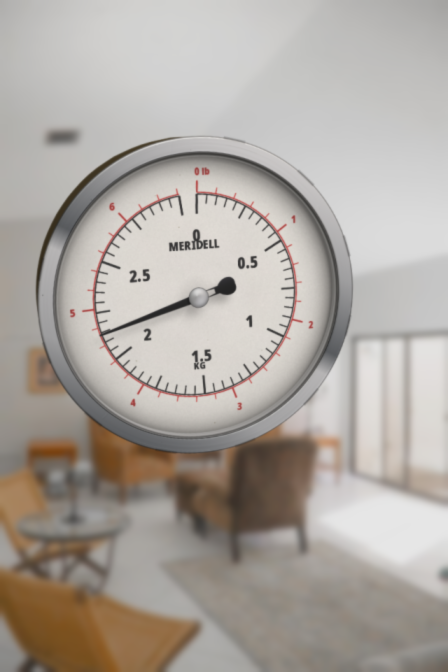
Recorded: 2.15 kg
